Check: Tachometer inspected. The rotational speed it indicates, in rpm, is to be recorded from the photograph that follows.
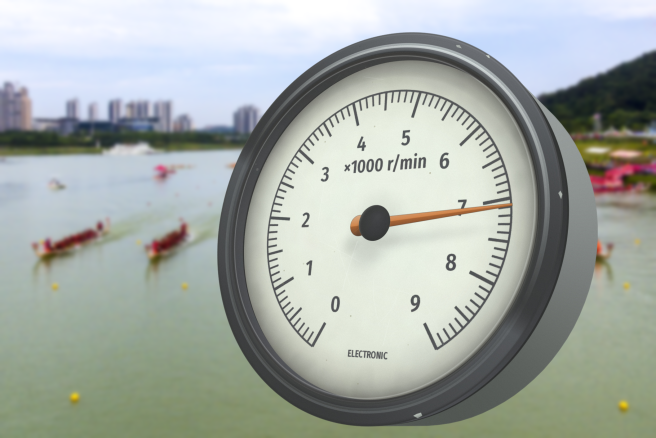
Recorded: 7100 rpm
